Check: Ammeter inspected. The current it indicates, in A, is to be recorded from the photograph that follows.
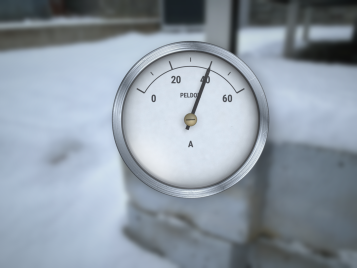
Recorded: 40 A
